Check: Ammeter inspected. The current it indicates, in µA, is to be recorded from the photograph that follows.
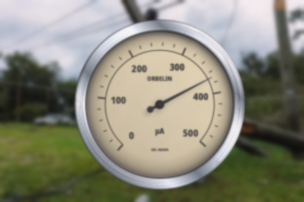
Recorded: 370 µA
